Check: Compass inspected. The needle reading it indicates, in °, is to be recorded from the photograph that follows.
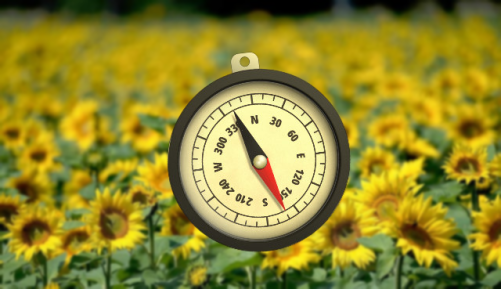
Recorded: 160 °
